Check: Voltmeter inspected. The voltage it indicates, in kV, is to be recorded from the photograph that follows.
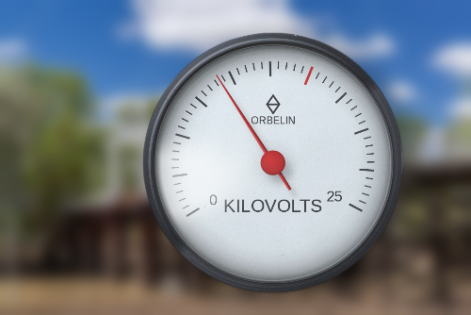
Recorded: 9.25 kV
